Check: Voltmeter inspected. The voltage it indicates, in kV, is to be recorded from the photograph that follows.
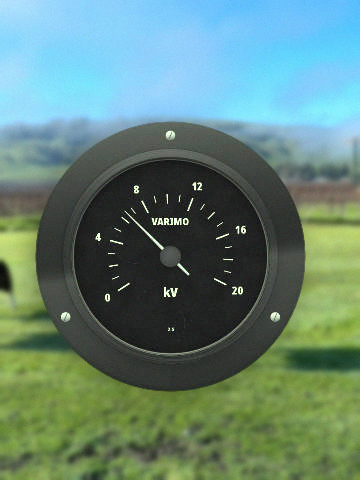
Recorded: 6.5 kV
